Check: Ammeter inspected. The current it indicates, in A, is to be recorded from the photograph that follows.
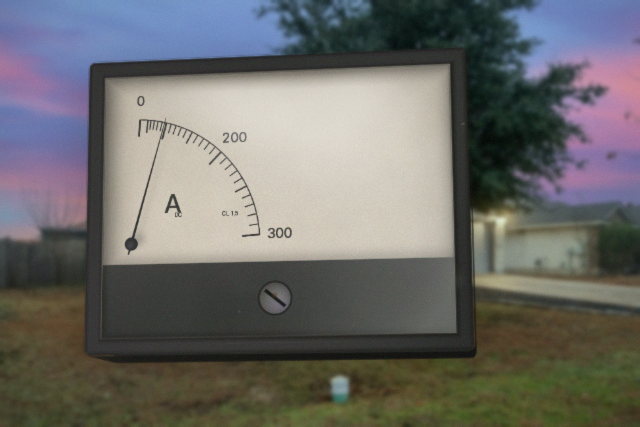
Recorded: 100 A
